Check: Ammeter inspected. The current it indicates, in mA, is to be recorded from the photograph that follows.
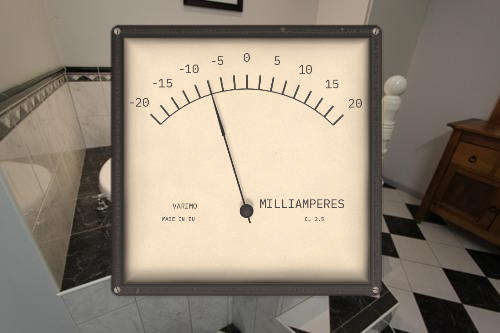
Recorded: -7.5 mA
